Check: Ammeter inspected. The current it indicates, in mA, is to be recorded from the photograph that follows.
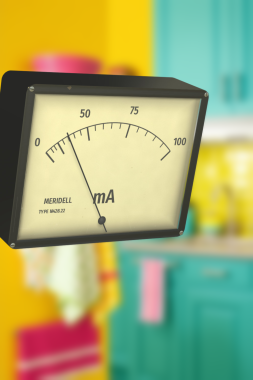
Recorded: 35 mA
